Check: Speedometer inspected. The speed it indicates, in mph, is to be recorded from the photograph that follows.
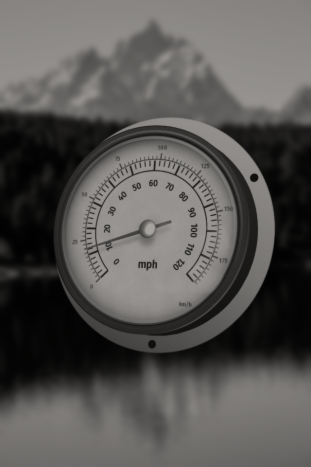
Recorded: 12 mph
